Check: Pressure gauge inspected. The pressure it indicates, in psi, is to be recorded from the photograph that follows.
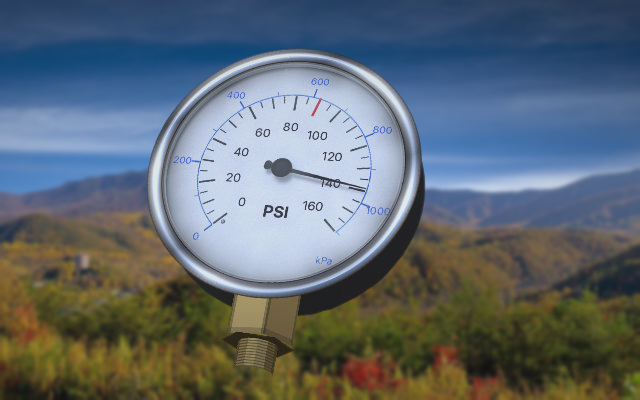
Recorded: 140 psi
